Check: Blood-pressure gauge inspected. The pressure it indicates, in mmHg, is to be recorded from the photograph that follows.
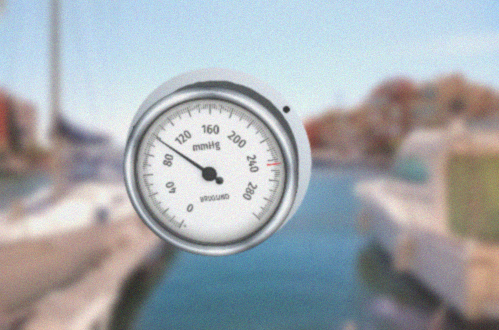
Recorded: 100 mmHg
